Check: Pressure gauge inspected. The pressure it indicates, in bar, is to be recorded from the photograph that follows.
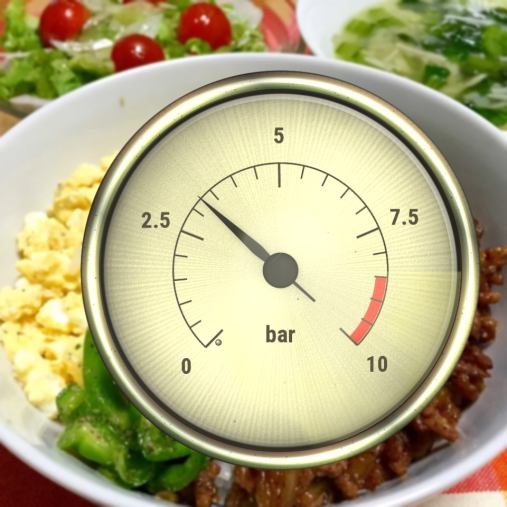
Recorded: 3.25 bar
